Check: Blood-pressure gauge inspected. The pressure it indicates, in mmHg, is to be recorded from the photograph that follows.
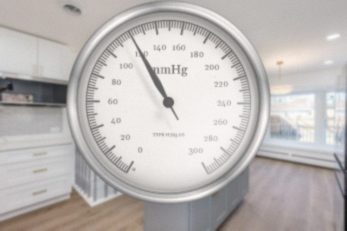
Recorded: 120 mmHg
